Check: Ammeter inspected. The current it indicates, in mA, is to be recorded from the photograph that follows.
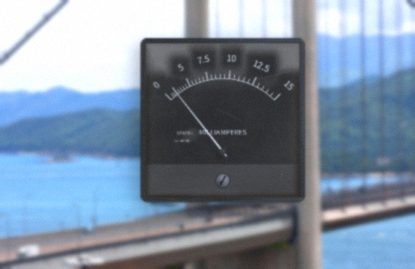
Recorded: 2.5 mA
